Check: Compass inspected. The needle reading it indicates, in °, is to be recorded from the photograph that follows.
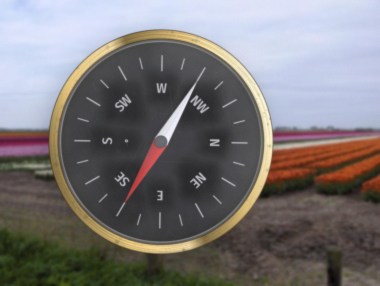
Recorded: 120 °
